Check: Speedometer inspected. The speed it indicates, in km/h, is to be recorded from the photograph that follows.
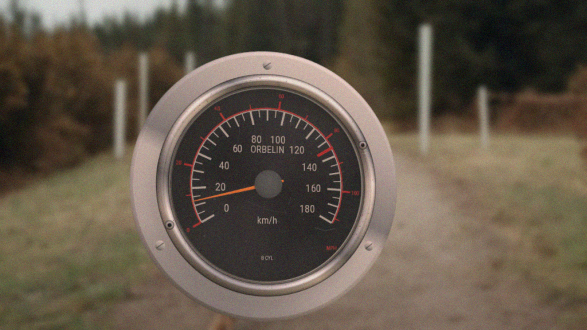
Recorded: 12.5 km/h
